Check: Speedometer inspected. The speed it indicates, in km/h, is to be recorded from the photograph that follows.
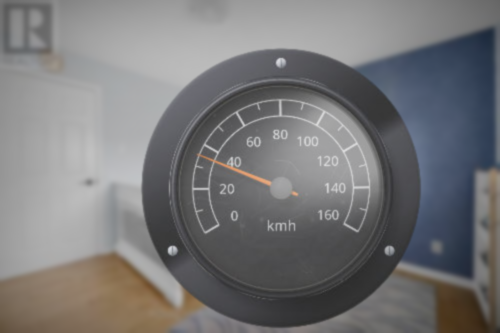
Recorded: 35 km/h
